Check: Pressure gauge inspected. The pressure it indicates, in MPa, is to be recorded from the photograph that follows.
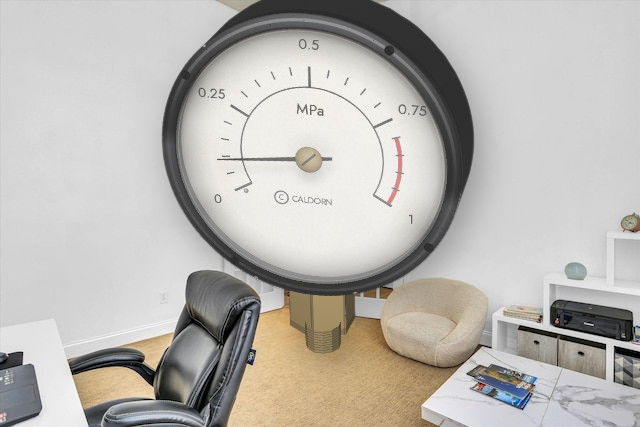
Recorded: 0.1 MPa
